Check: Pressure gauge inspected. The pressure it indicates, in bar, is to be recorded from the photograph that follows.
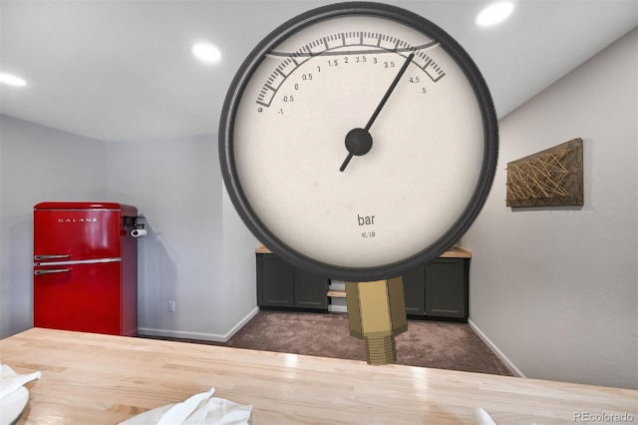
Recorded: 4 bar
